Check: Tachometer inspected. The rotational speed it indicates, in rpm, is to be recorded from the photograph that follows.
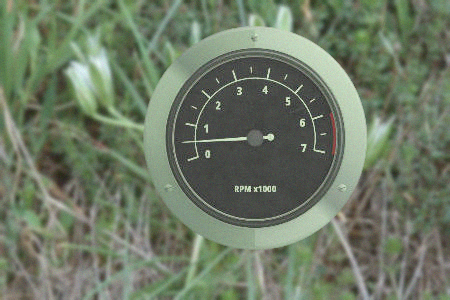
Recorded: 500 rpm
